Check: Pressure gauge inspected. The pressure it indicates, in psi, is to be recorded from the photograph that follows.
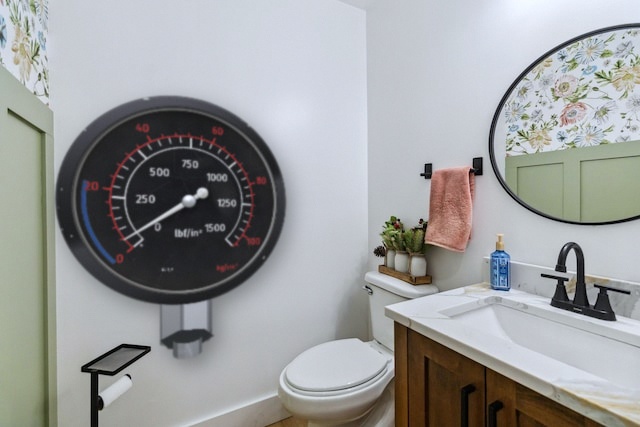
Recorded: 50 psi
